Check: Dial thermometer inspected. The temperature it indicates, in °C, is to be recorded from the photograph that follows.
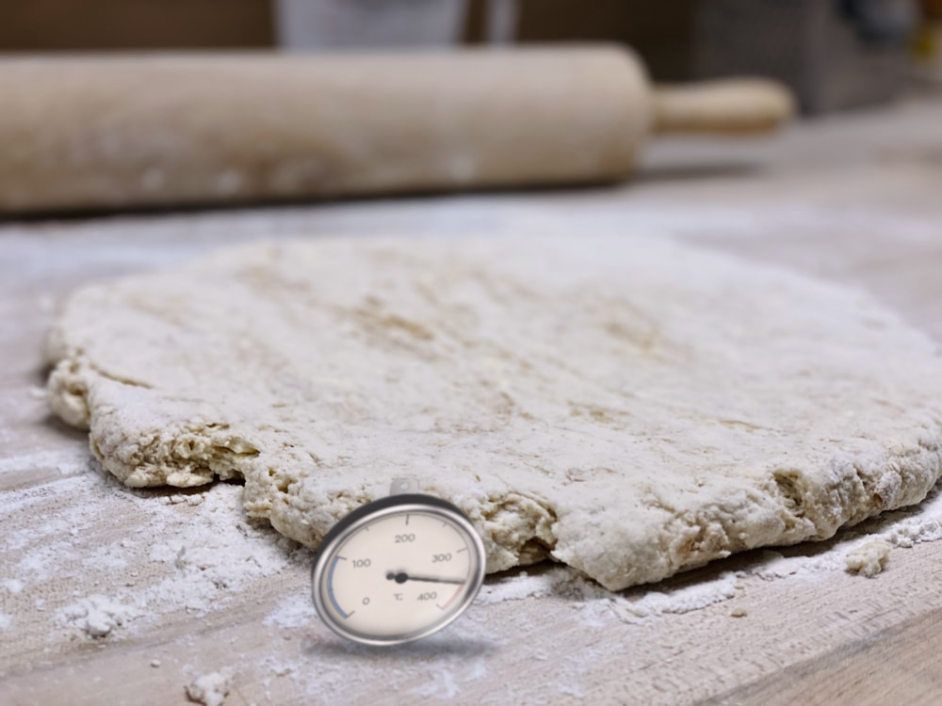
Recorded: 350 °C
